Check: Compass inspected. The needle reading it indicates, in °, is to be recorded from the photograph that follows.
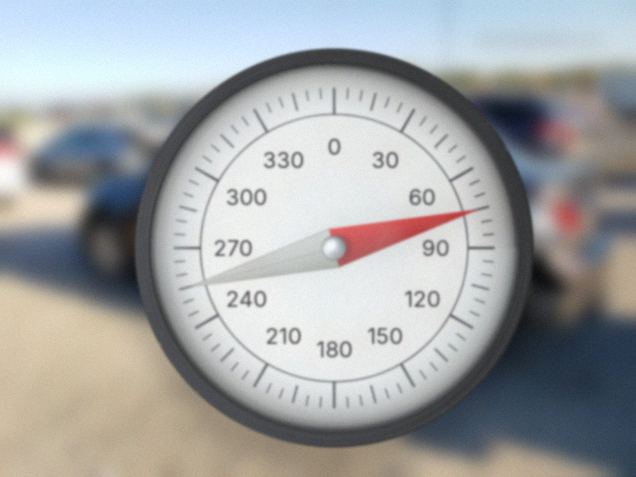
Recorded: 75 °
